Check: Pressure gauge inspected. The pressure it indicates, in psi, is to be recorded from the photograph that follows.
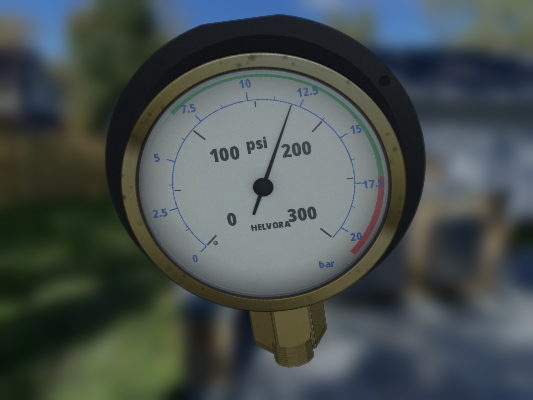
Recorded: 175 psi
